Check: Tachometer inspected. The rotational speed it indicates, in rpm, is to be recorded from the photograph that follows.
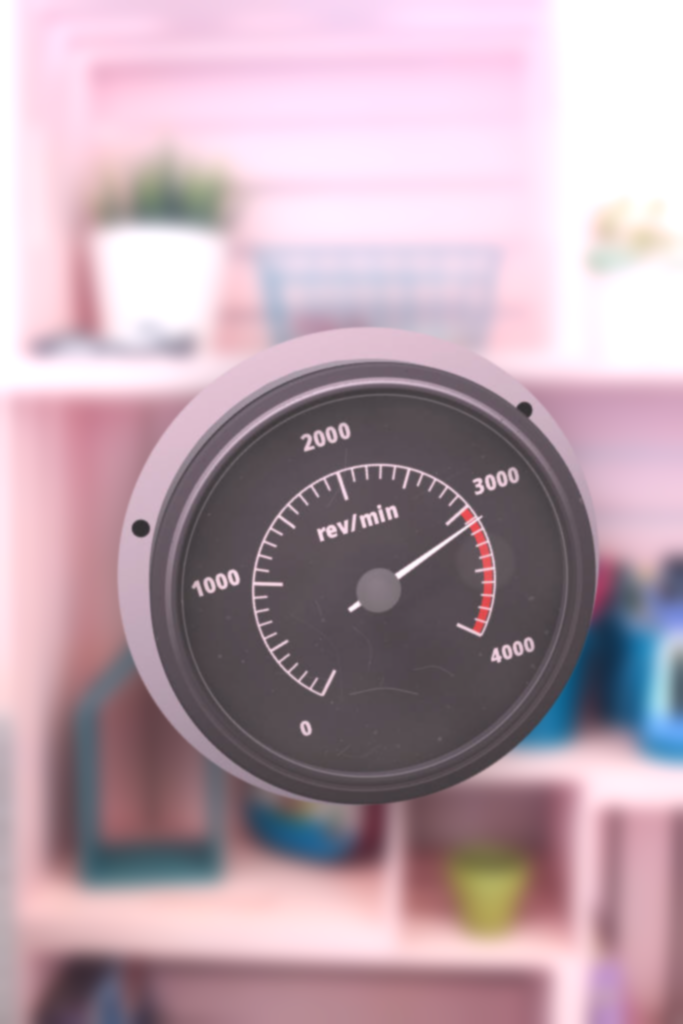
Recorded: 3100 rpm
